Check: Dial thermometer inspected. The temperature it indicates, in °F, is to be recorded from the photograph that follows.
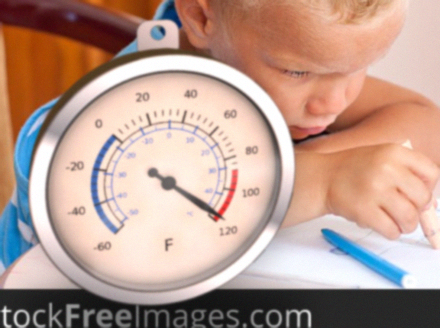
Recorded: 116 °F
